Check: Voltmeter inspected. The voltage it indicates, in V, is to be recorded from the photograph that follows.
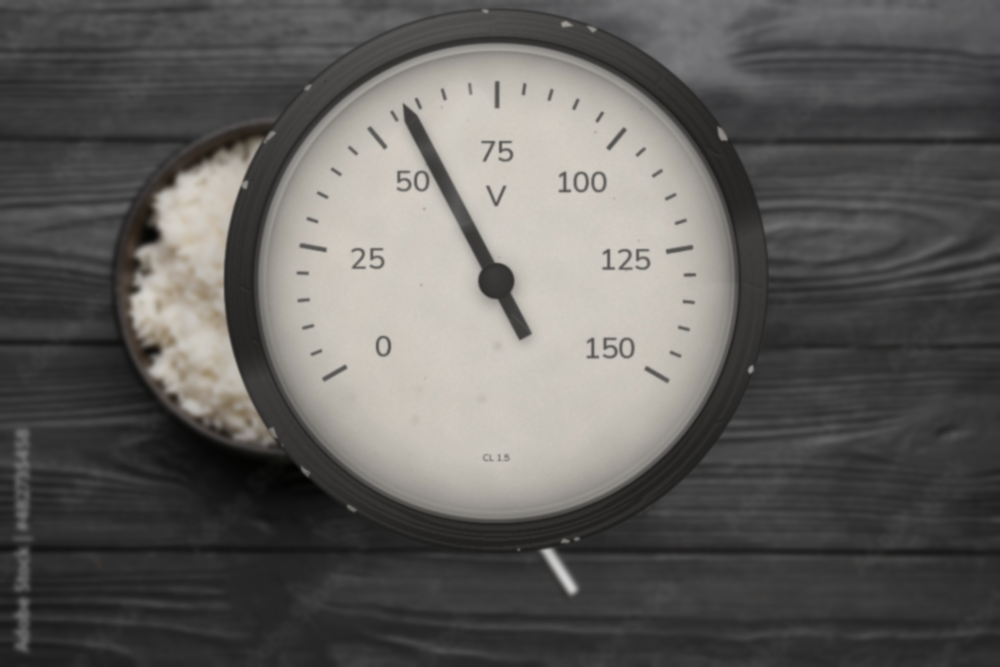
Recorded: 57.5 V
